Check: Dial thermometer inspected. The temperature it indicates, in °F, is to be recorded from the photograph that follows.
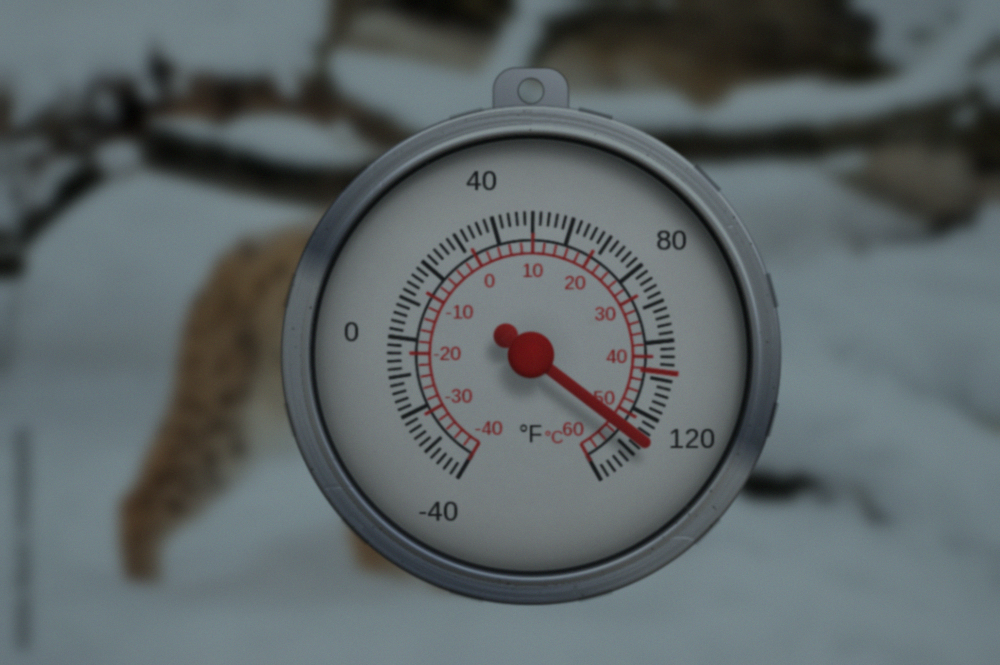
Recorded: 126 °F
